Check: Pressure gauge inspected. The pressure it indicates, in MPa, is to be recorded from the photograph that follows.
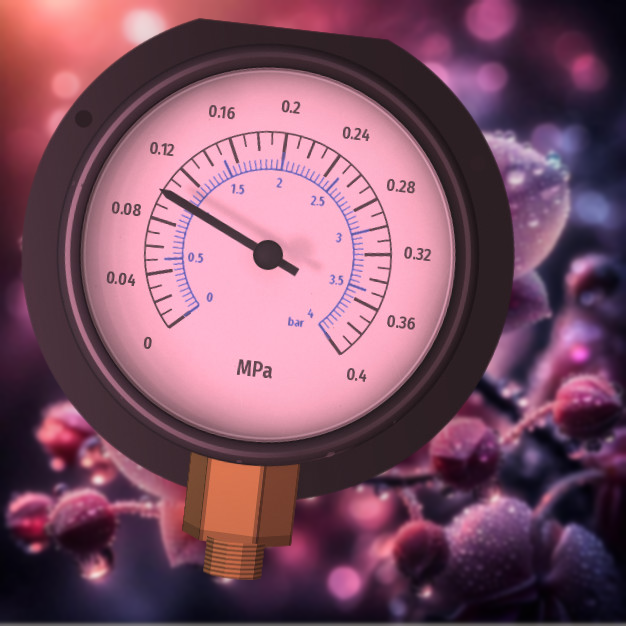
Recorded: 0.1 MPa
